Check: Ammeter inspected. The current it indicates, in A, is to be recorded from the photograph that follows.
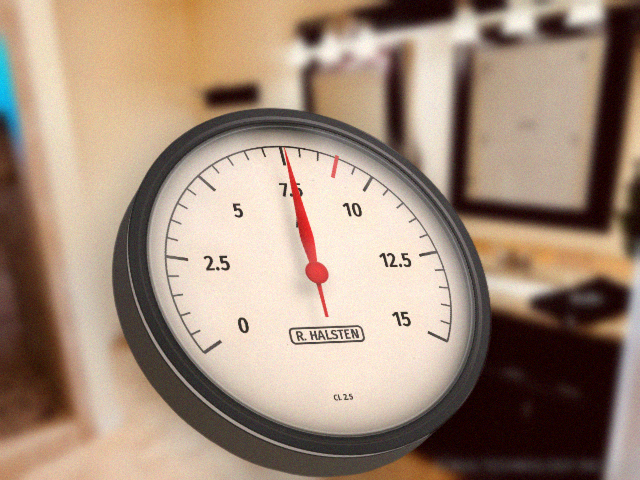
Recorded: 7.5 A
